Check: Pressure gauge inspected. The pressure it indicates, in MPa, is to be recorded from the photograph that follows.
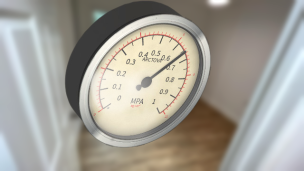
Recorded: 0.65 MPa
